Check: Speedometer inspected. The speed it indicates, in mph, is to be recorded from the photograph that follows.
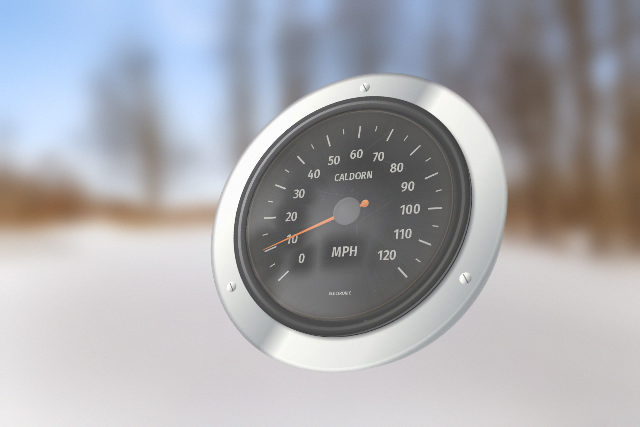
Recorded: 10 mph
